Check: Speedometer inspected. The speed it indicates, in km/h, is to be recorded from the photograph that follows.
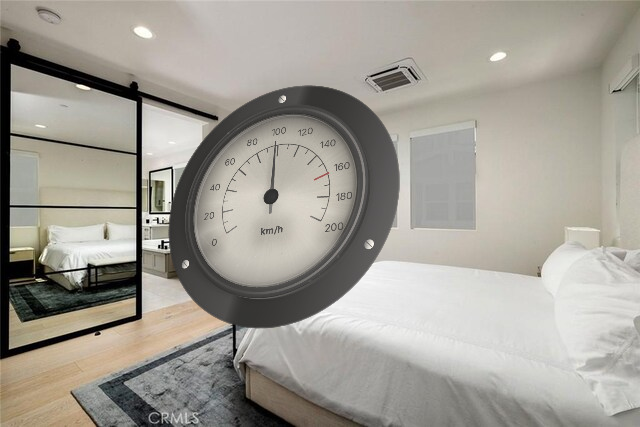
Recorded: 100 km/h
